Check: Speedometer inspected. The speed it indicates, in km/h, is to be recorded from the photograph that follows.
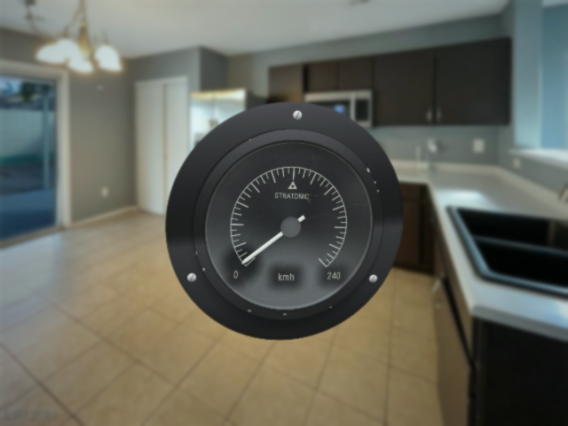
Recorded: 5 km/h
